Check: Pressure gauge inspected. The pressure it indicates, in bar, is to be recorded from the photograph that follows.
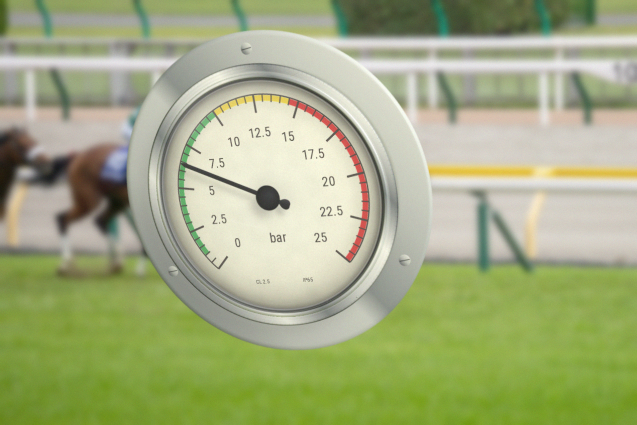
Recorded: 6.5 bar
